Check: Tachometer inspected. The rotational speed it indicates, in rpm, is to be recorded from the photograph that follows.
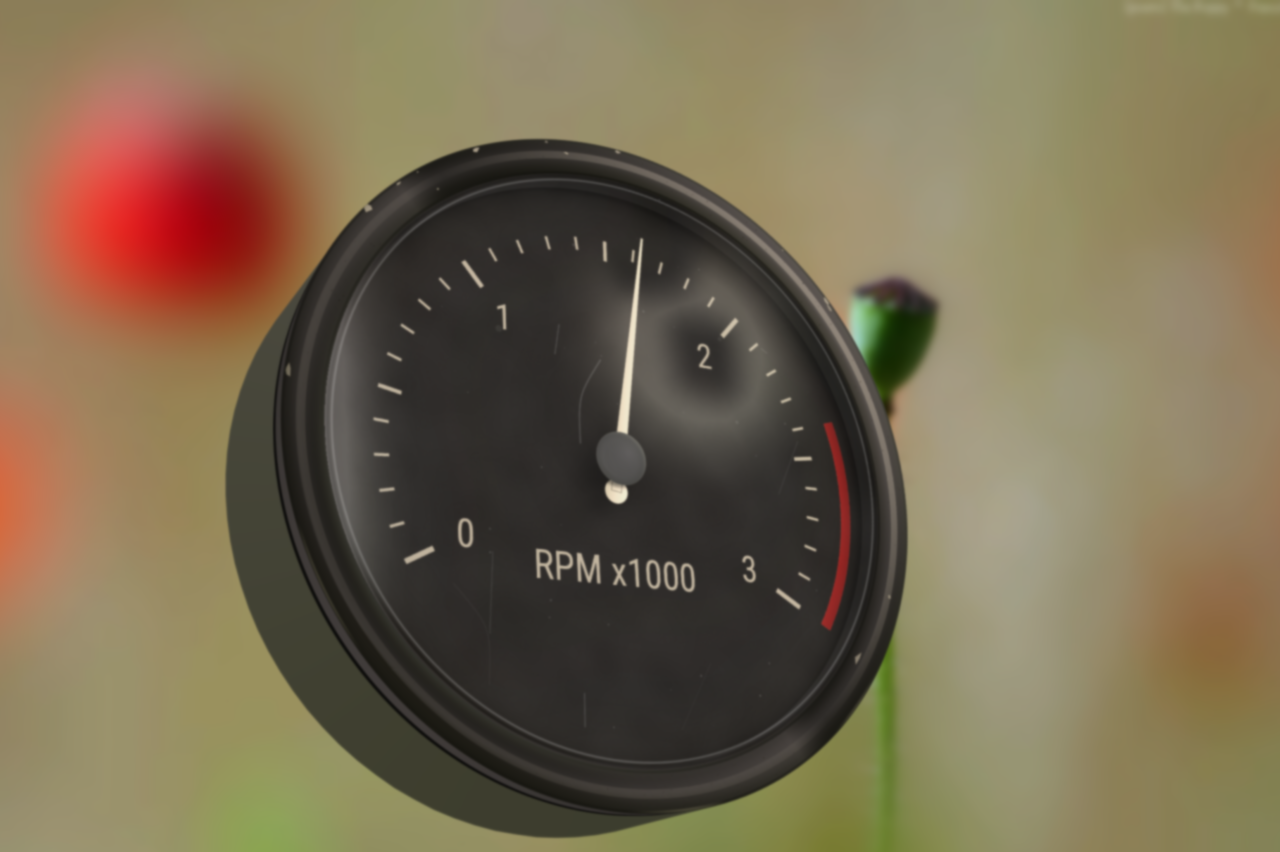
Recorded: 1600 rpm
